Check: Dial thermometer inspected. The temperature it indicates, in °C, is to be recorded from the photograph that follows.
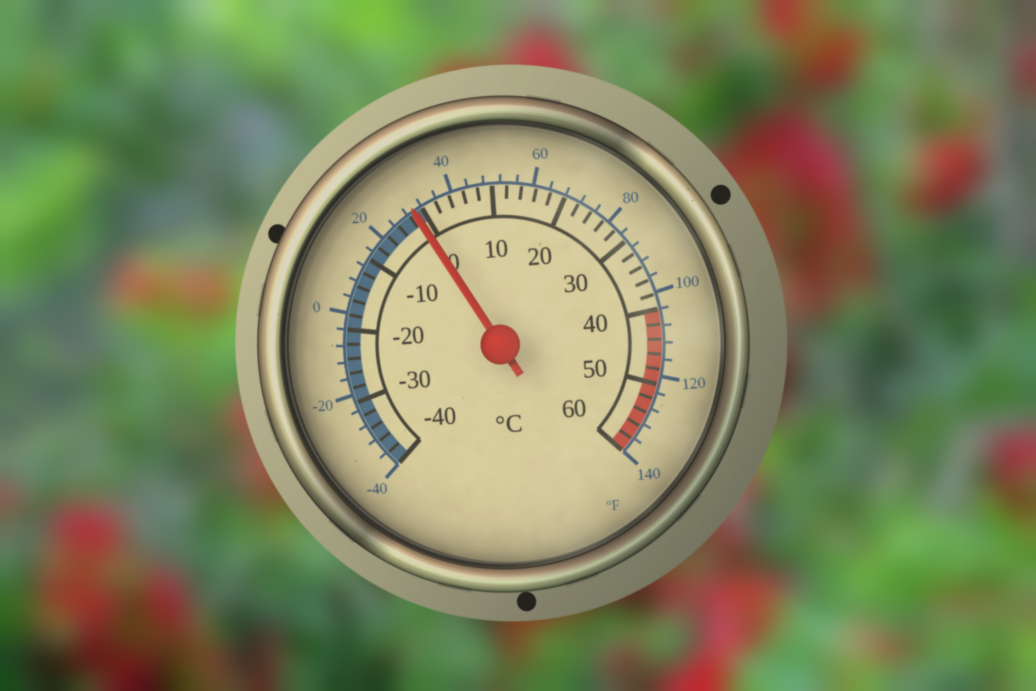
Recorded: -1 °C
